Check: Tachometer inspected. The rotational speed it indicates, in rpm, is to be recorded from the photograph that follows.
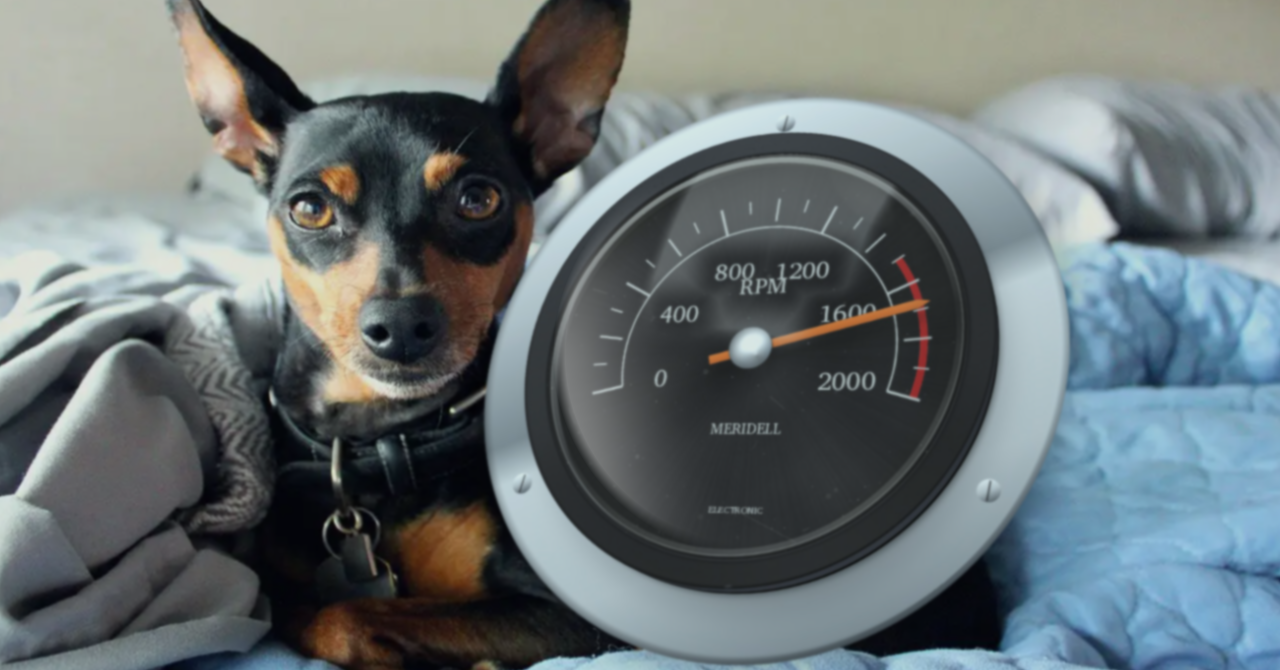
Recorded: 1700 rpm
